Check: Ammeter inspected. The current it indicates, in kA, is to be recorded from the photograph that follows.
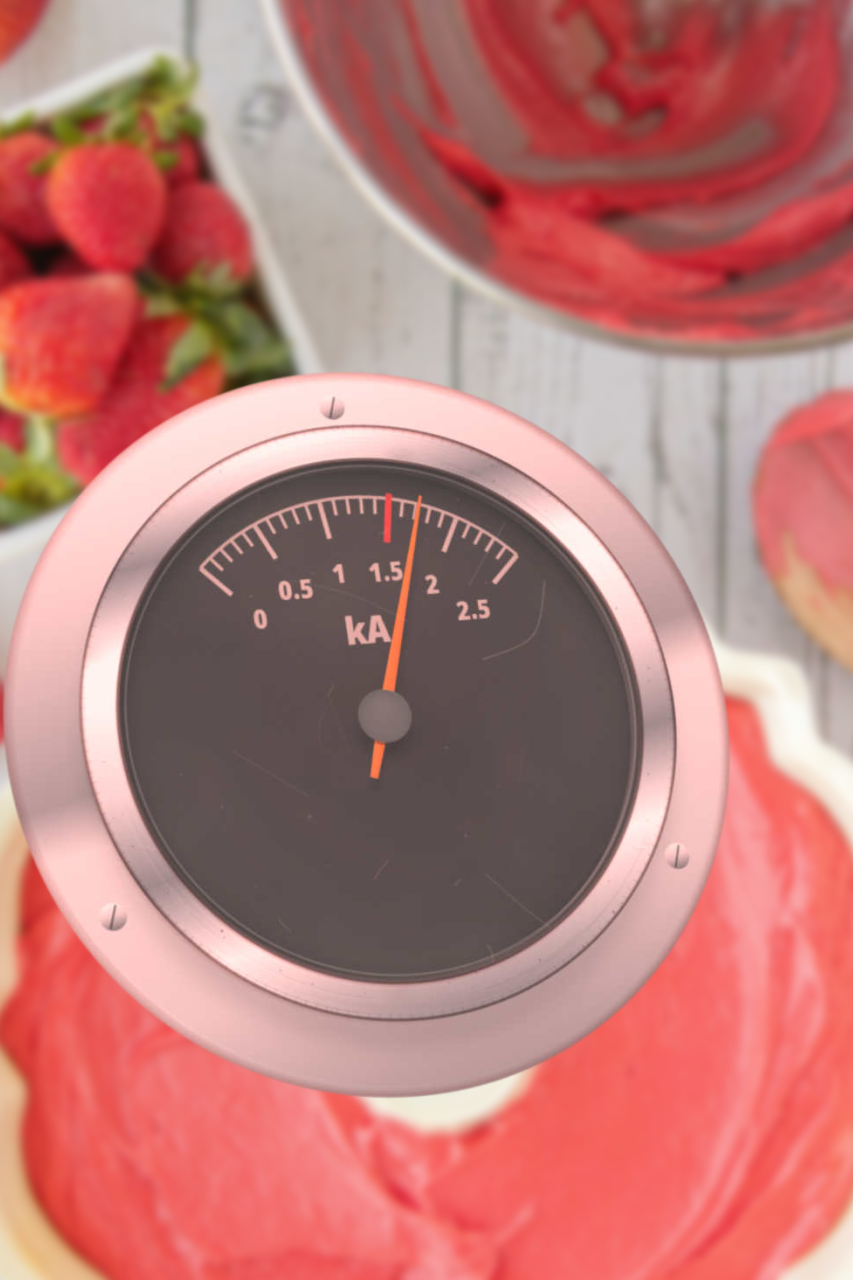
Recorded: 1.7 kA
